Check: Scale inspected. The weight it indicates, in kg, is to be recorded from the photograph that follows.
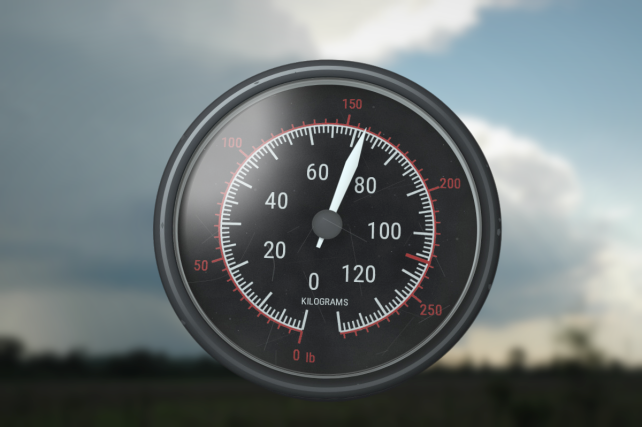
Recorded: 72 kg
